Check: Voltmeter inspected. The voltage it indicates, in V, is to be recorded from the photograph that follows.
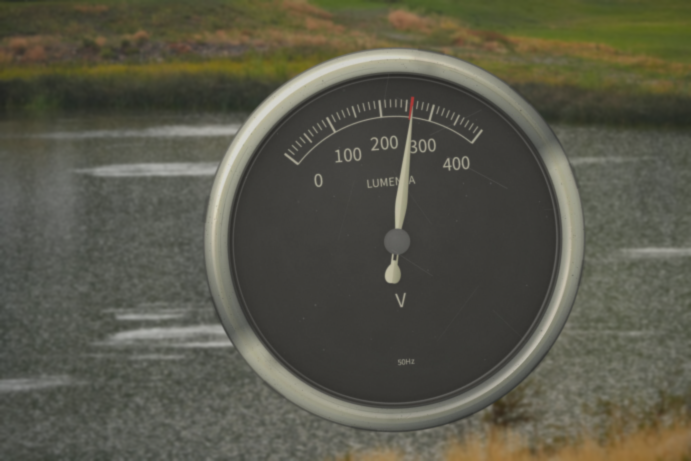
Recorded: 260 V
